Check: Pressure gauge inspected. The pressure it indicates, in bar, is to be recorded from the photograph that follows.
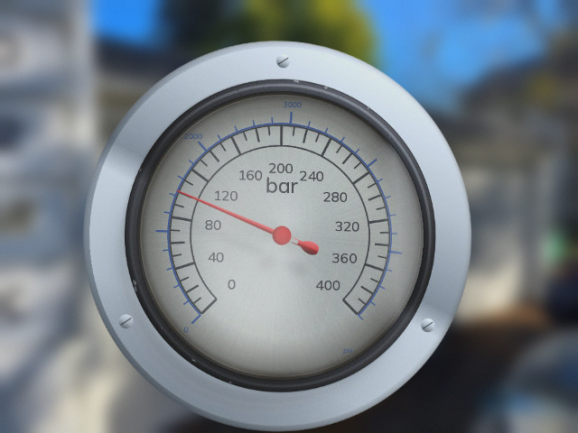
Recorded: 100 bar
